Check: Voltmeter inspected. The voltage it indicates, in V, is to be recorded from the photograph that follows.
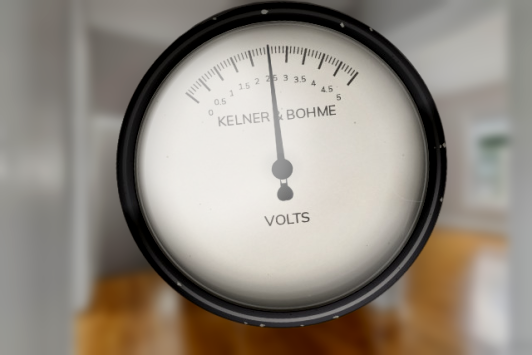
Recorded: 2.5 V
